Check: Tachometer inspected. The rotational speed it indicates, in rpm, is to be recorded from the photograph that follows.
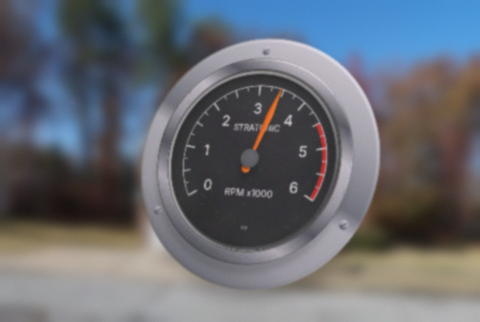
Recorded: 3500 rpm
